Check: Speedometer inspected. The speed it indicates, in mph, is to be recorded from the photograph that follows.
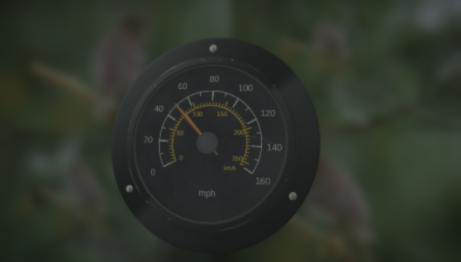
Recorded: 50 mph
